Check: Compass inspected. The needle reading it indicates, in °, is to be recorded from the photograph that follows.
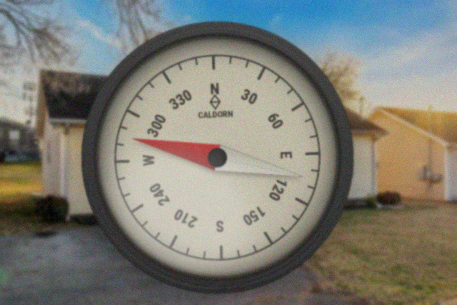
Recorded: 285 °
